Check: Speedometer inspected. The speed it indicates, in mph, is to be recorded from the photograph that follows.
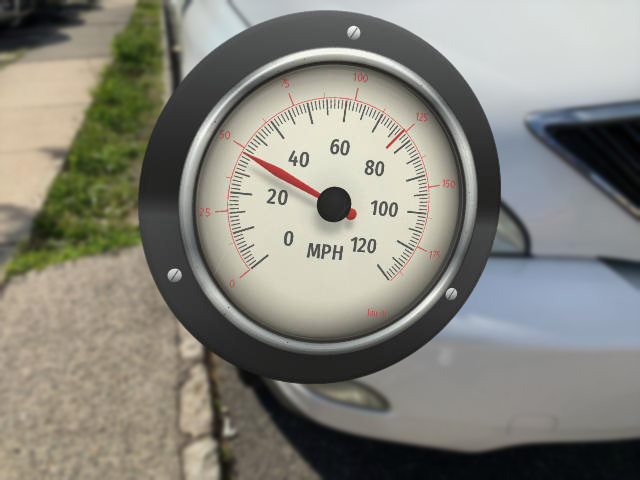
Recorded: 30 mph
